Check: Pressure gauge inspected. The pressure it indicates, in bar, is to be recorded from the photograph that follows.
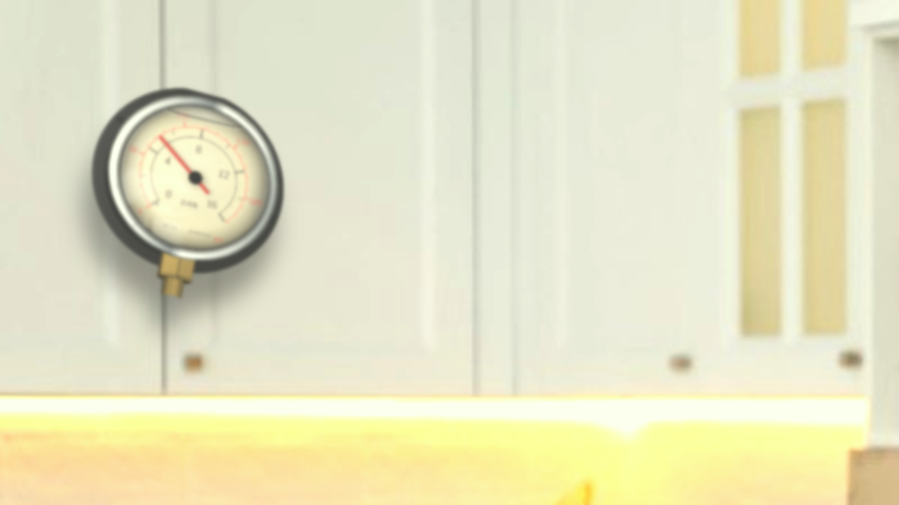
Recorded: 5 bar
